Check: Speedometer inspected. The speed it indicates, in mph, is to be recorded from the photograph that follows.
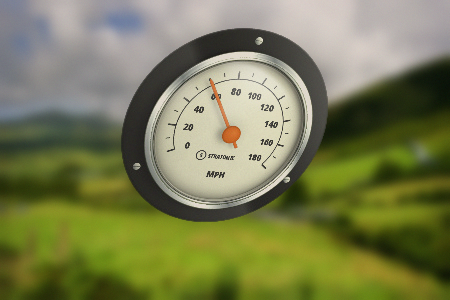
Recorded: 60 mph
